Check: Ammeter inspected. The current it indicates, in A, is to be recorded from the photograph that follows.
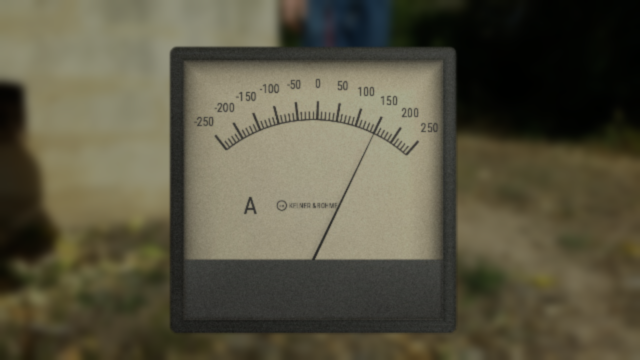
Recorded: 150 A
